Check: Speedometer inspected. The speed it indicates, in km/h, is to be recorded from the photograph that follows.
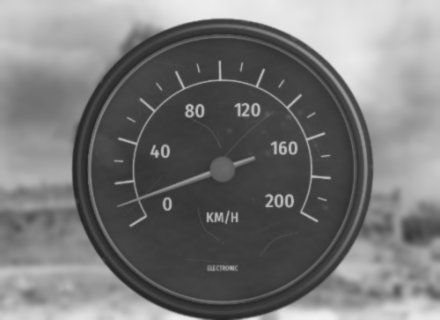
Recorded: 10 km/h
